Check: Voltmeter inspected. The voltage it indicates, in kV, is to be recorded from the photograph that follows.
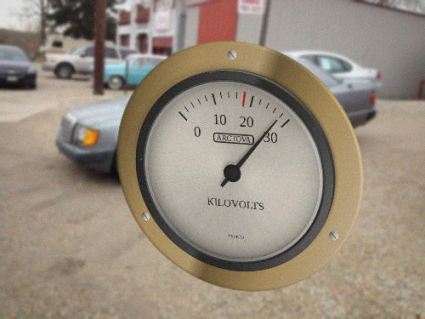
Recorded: 28 kV
